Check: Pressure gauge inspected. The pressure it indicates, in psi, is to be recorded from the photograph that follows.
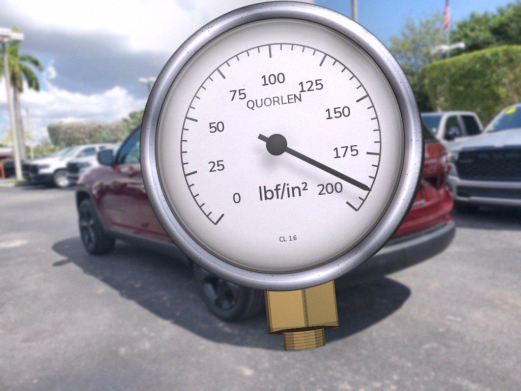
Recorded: 190 psi
